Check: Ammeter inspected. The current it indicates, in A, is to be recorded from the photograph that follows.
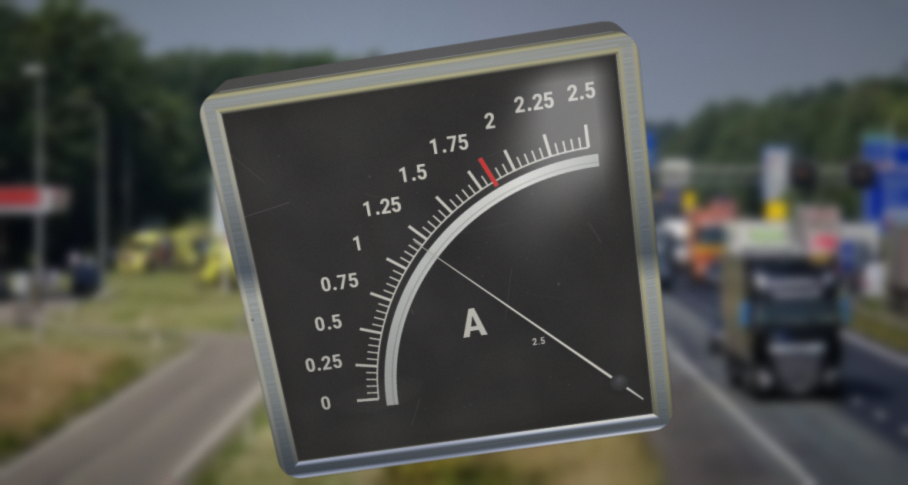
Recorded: 1.2 A
